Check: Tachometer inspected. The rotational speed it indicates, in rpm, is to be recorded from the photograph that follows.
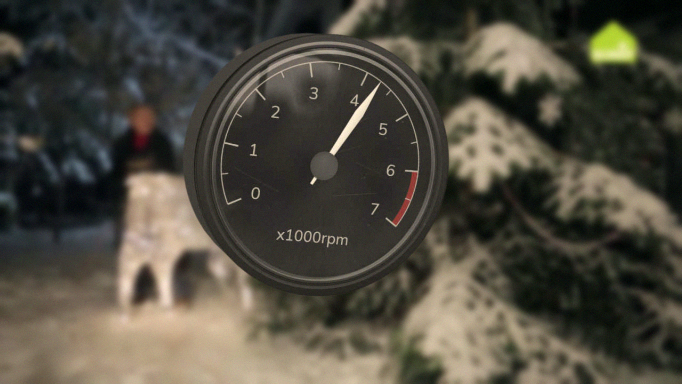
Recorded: 4250 rpm
